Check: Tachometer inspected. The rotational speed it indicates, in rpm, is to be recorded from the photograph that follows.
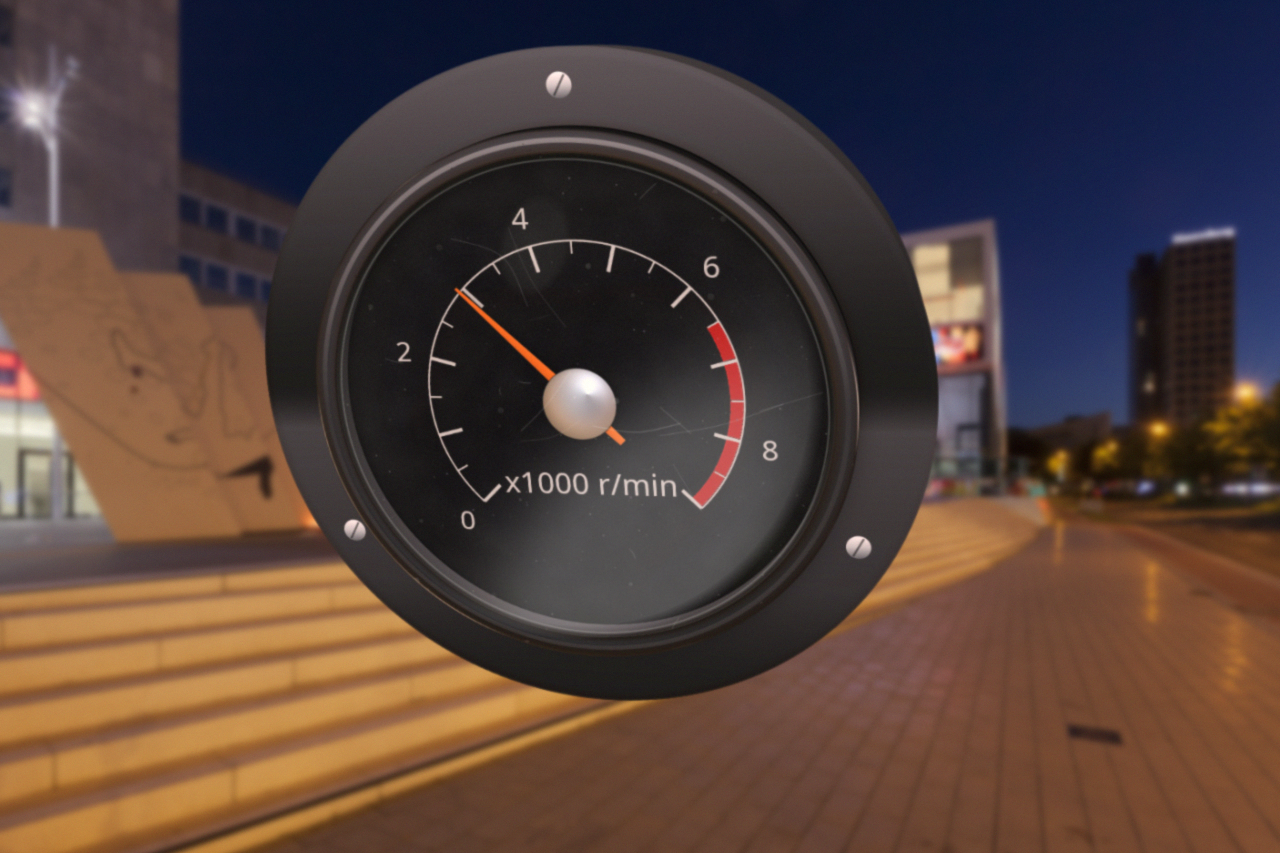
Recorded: 3000 rpm
